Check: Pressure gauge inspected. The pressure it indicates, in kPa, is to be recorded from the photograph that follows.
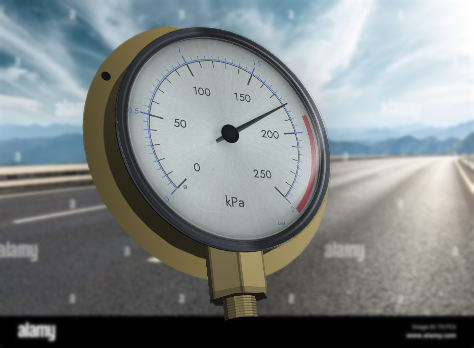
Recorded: 180 kPa
